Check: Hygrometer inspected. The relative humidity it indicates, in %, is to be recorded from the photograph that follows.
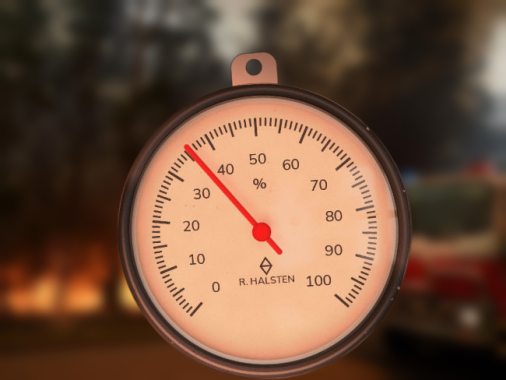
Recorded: 36 %
